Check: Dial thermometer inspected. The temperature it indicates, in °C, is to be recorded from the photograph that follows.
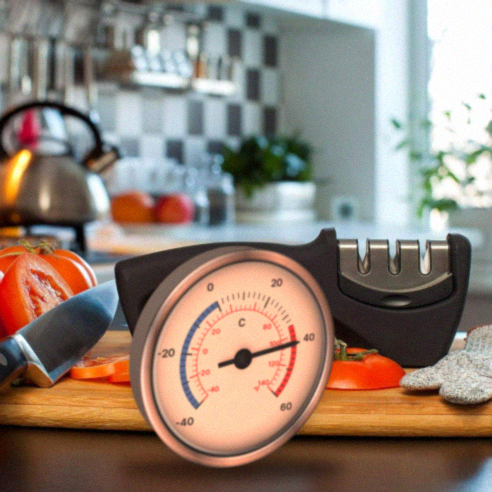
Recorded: 40 °C
